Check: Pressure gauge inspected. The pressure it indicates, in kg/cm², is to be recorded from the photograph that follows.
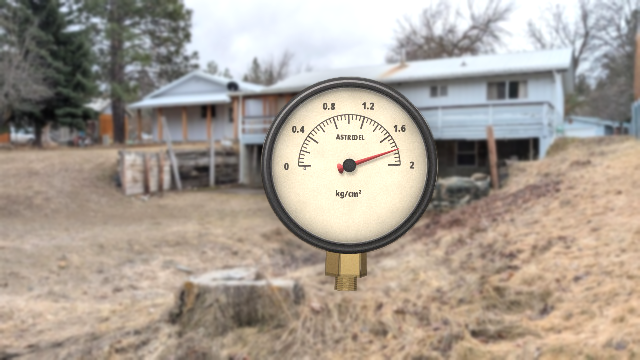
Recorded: 1.8 kg/cm²
